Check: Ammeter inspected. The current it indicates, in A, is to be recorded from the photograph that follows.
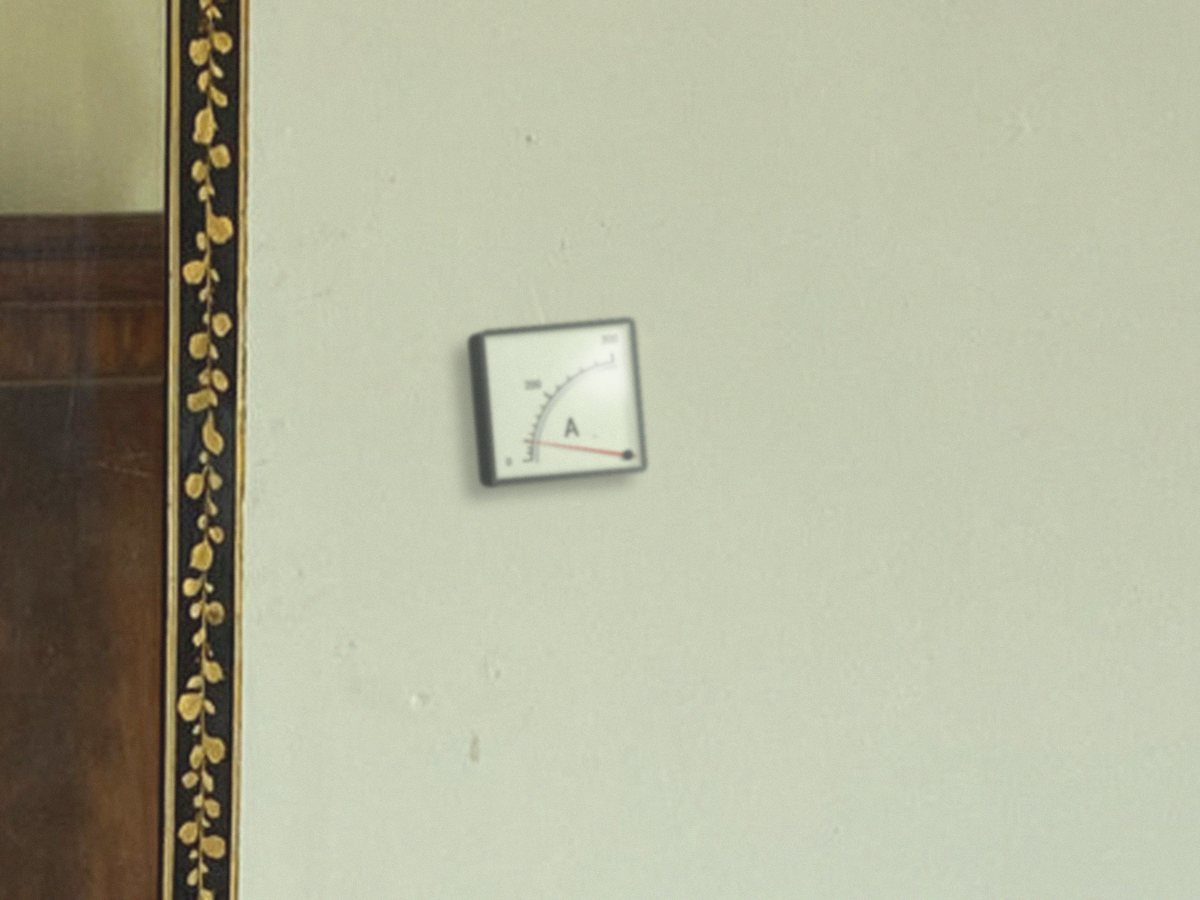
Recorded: 100 A
